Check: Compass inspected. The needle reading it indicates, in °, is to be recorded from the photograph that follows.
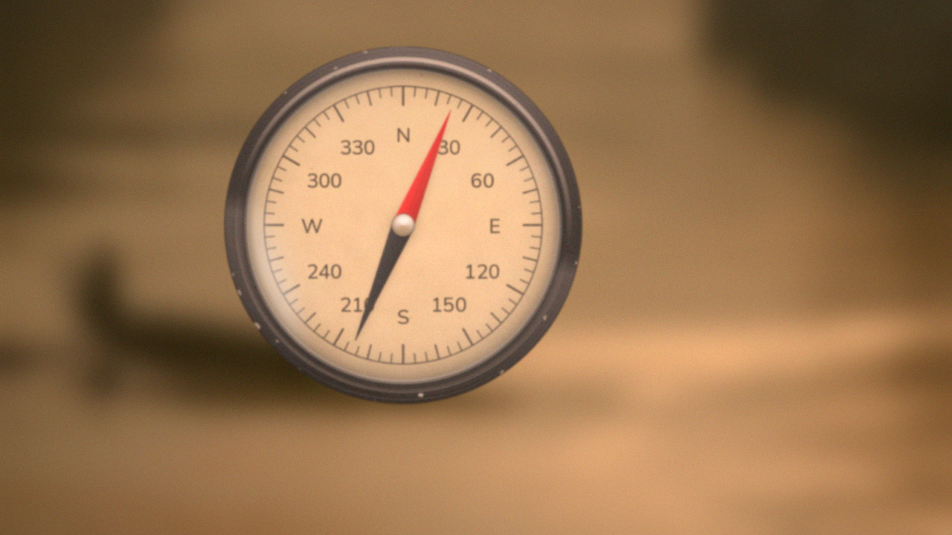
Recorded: 22.5 °
